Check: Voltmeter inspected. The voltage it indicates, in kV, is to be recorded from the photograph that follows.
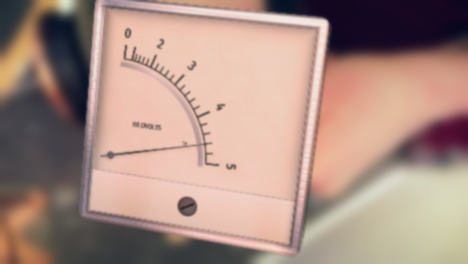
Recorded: 4.6 kV
